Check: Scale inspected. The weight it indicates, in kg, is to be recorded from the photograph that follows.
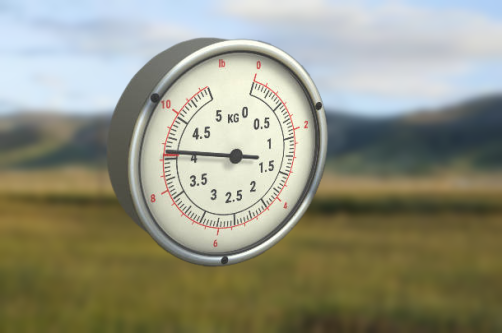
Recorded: 4.1 kg
